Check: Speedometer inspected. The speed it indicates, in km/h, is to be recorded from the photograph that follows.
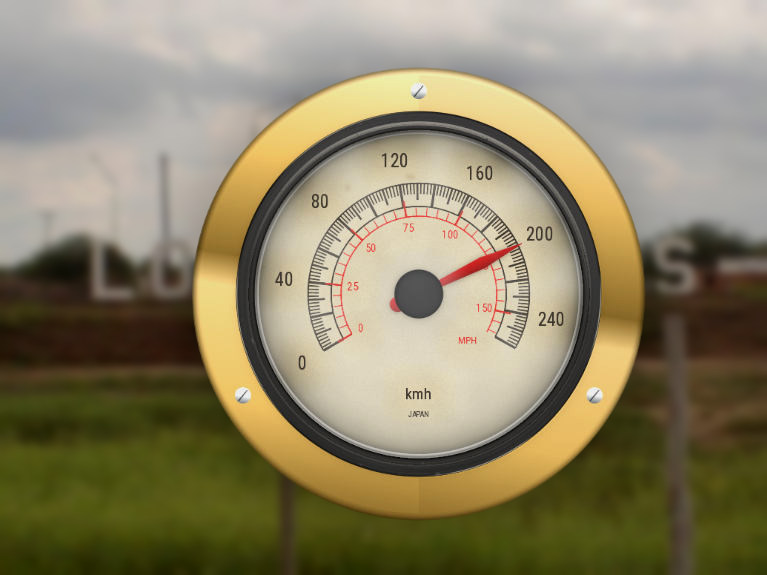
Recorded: 200 km/h
